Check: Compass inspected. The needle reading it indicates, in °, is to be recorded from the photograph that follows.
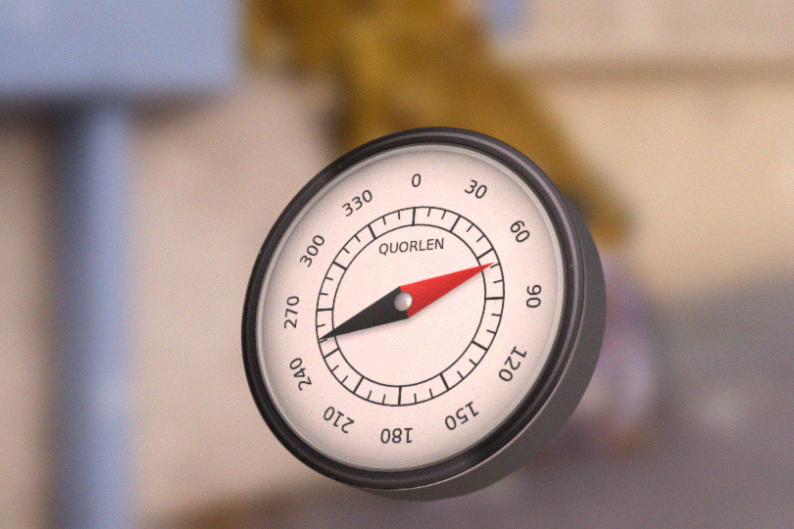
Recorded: 70 °
